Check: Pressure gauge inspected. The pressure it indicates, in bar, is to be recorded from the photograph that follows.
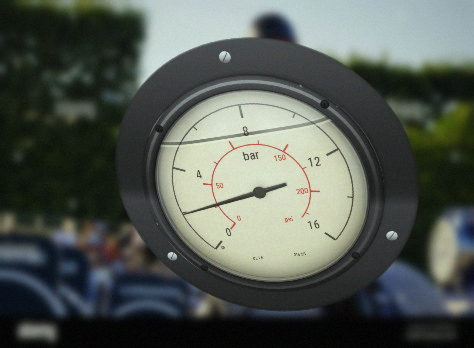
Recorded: 2 bar
